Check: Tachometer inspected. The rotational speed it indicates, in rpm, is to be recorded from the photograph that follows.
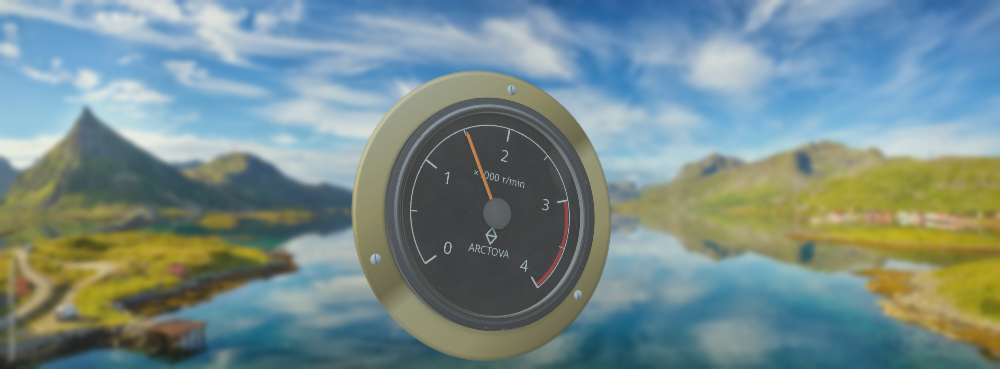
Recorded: 1500 rpm
